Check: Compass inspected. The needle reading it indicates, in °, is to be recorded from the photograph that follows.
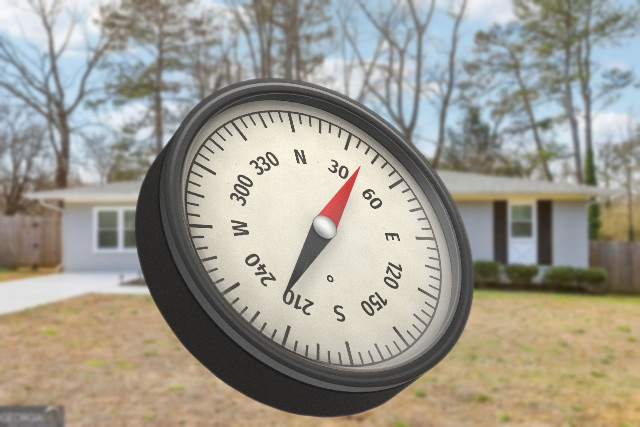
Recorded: 40 °
